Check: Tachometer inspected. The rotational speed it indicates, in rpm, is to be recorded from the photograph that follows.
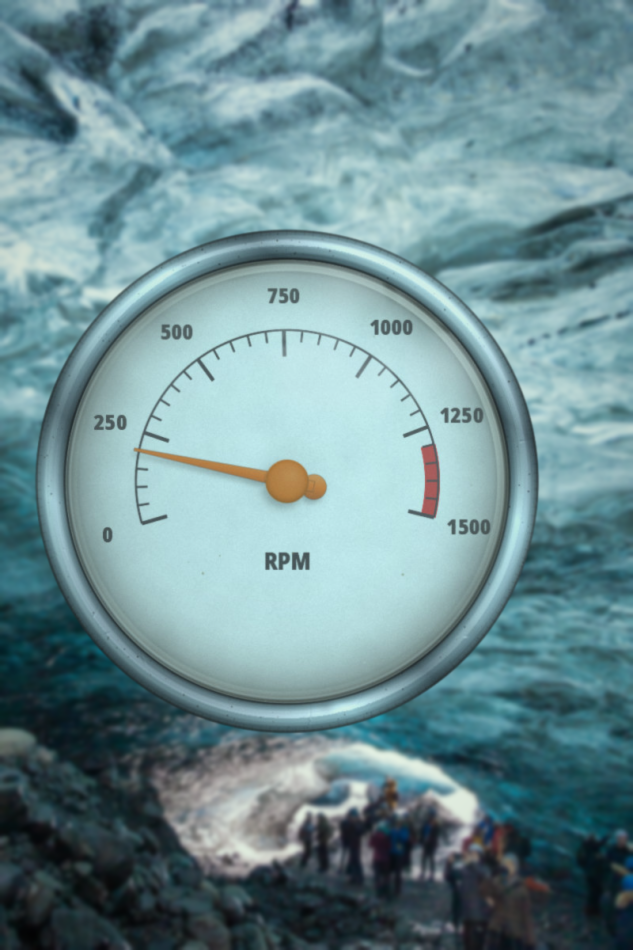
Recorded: 200 rpm
